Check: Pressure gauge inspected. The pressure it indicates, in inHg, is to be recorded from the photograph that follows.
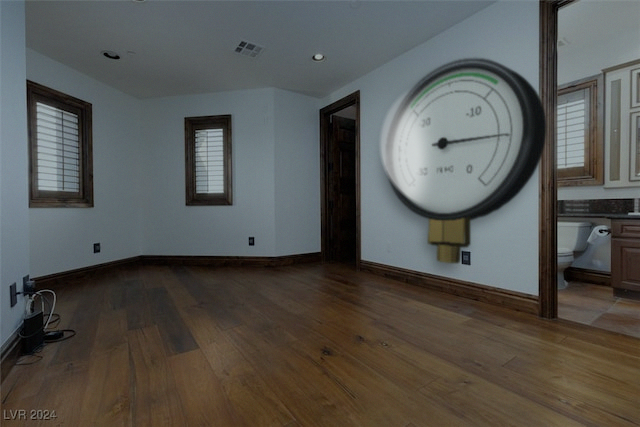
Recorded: -5 inHg
